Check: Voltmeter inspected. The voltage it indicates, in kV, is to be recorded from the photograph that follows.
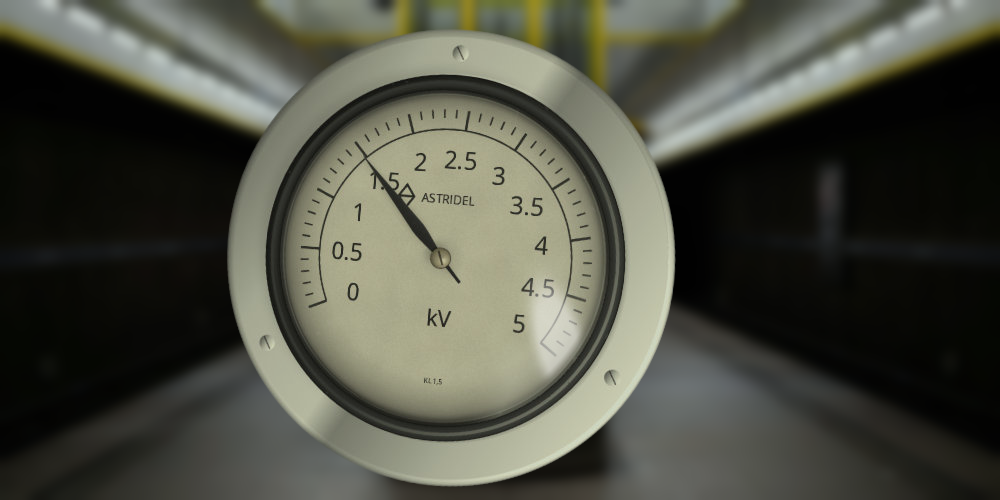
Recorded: 1.5 kV
